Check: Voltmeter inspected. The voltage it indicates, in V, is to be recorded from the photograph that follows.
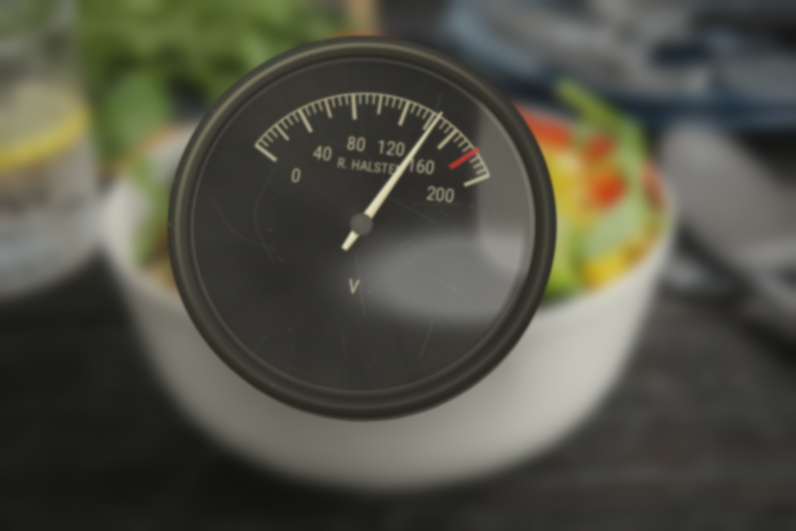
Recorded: 145 V
